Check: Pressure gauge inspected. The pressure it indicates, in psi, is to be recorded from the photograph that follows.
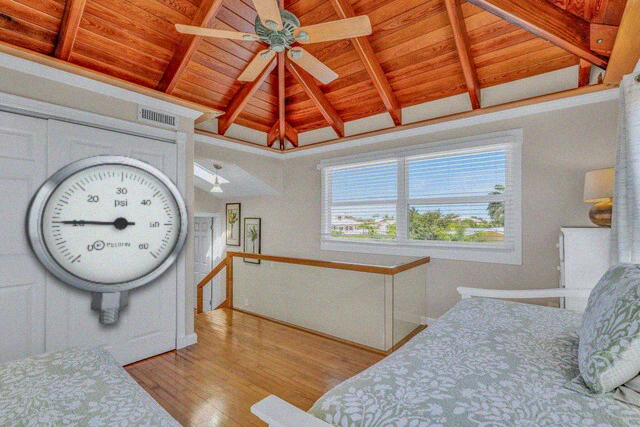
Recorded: 10 psi
